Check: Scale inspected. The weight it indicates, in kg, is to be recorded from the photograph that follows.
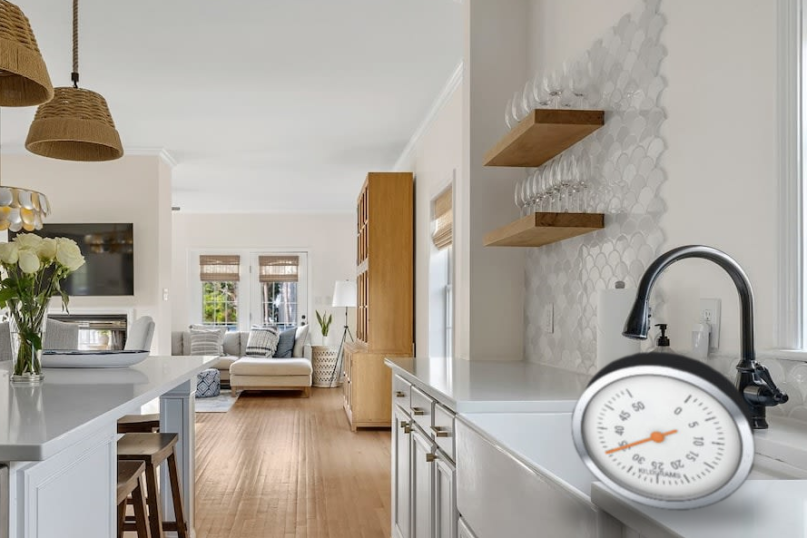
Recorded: 35 kg
